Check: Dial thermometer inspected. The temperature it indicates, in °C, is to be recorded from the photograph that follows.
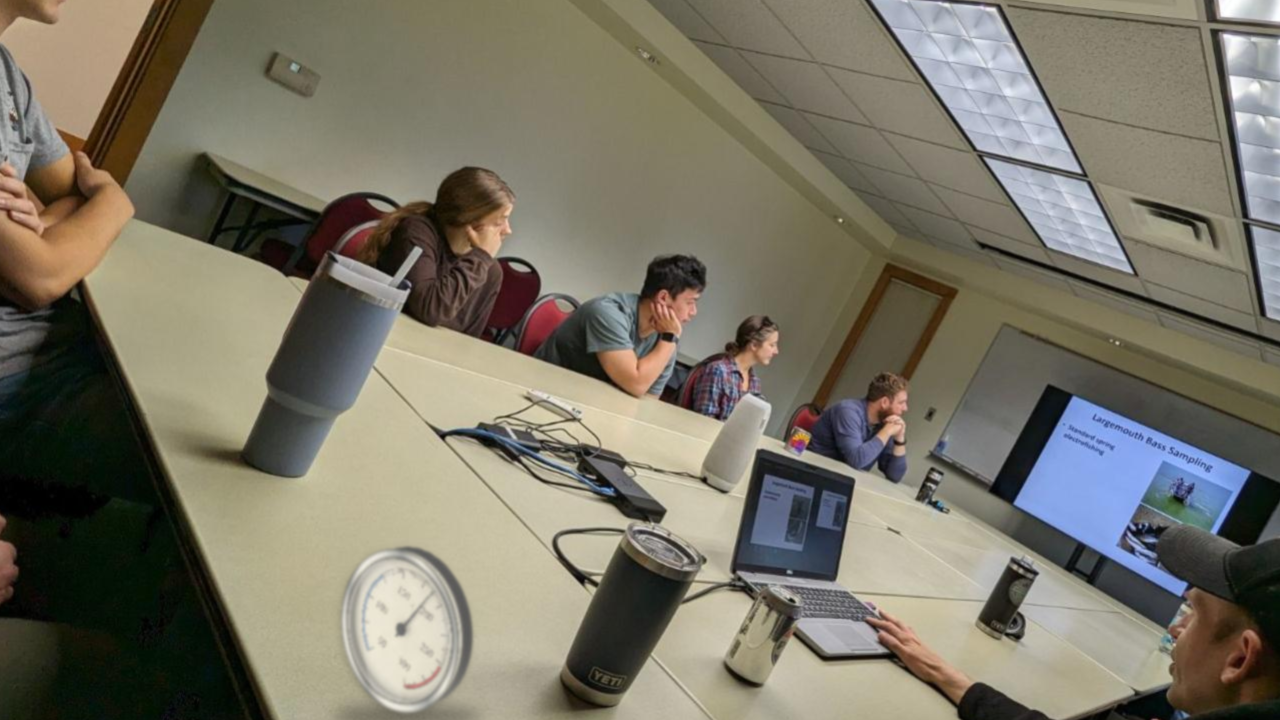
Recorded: 187.5 °C
